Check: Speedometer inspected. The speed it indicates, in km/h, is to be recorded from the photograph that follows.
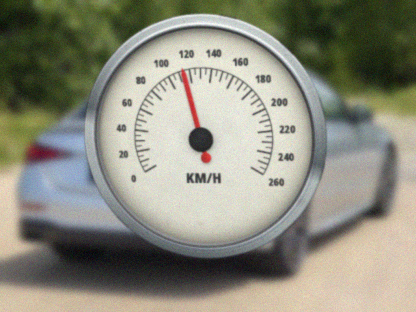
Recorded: 115 km/h
